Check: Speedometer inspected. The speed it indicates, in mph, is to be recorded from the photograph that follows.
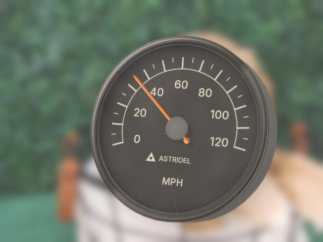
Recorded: 35 mph
